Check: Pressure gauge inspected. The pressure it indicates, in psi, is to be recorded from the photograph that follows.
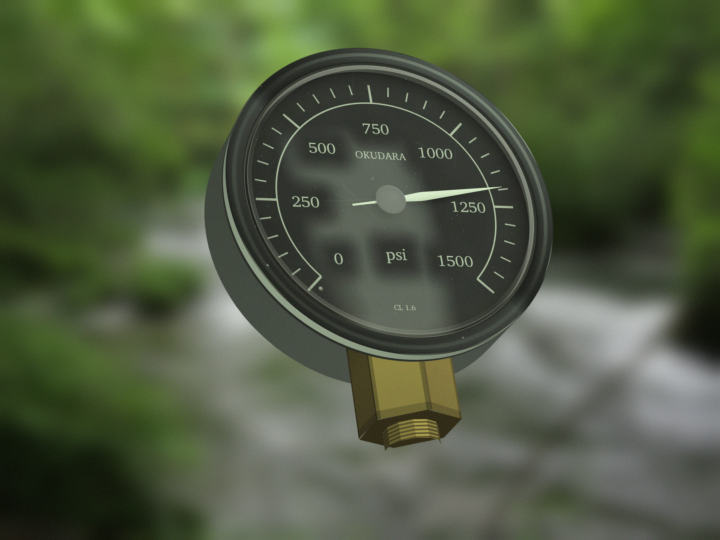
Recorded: 1200 psi
